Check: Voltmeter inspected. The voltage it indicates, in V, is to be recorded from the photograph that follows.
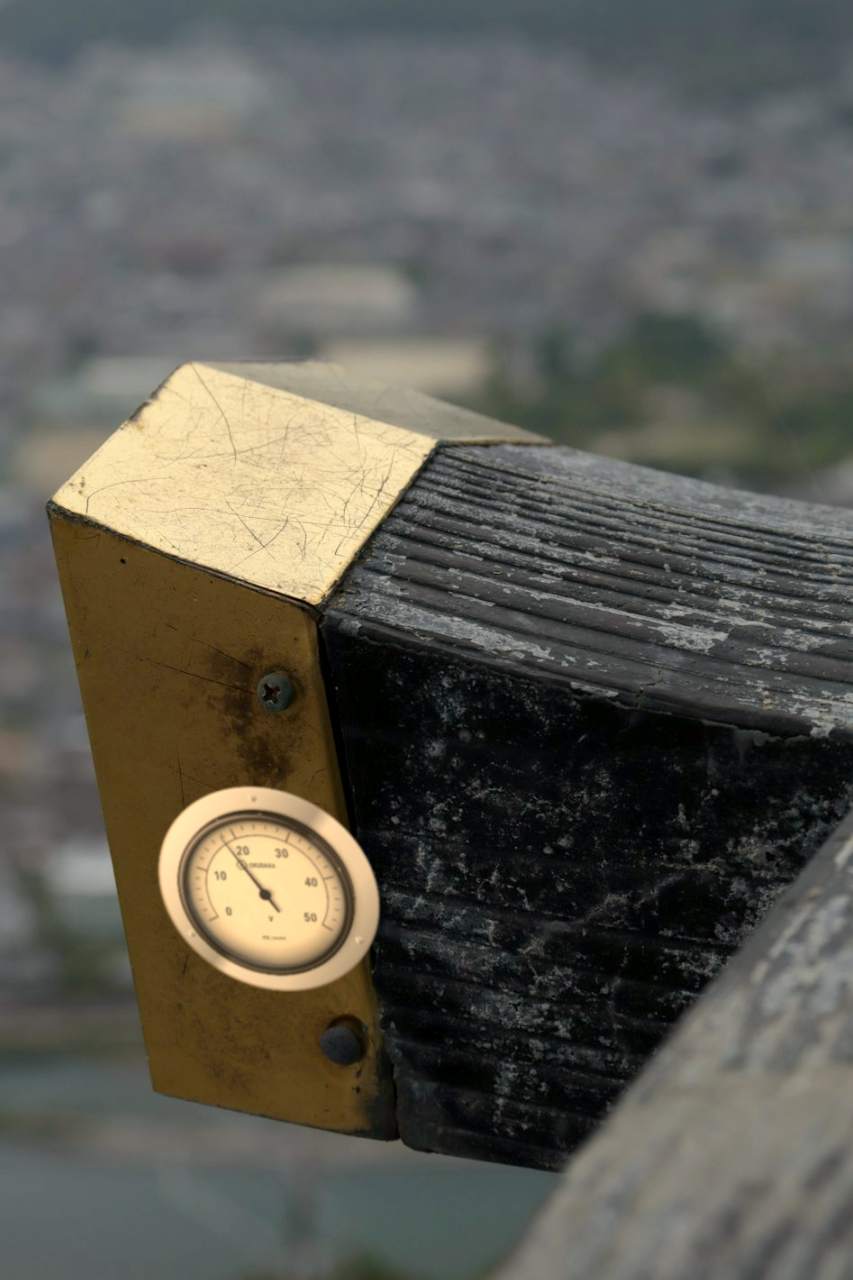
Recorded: 18 V
